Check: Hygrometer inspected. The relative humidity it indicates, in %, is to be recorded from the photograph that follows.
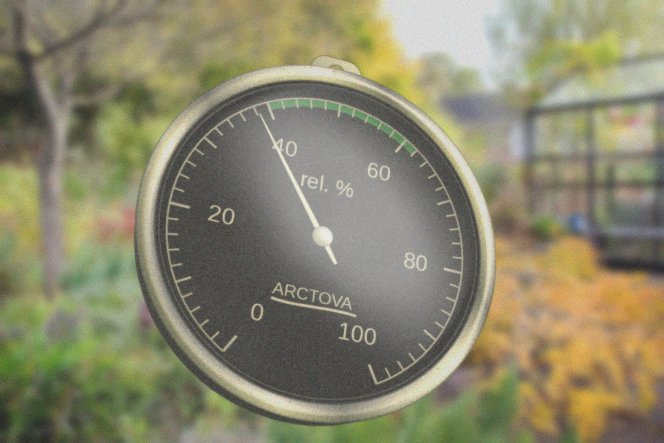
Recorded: 38 %
